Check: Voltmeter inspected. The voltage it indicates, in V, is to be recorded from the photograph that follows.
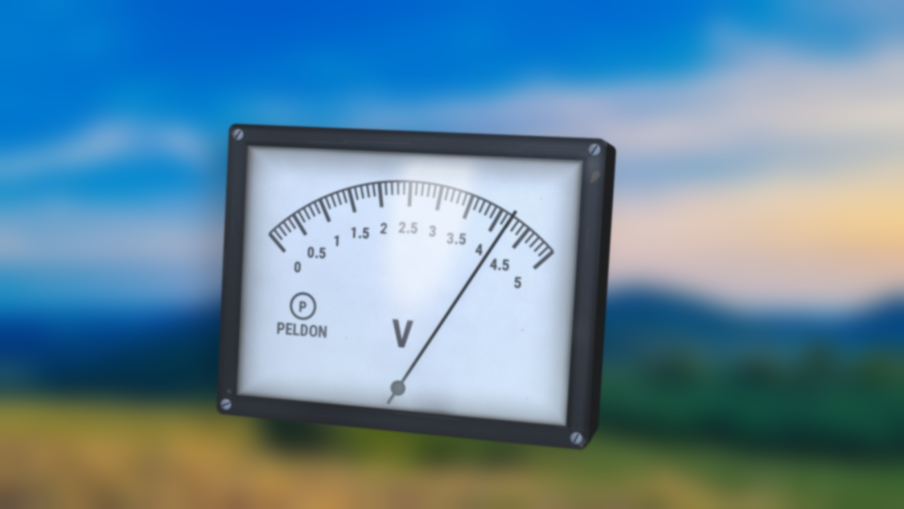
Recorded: 4.2 V
